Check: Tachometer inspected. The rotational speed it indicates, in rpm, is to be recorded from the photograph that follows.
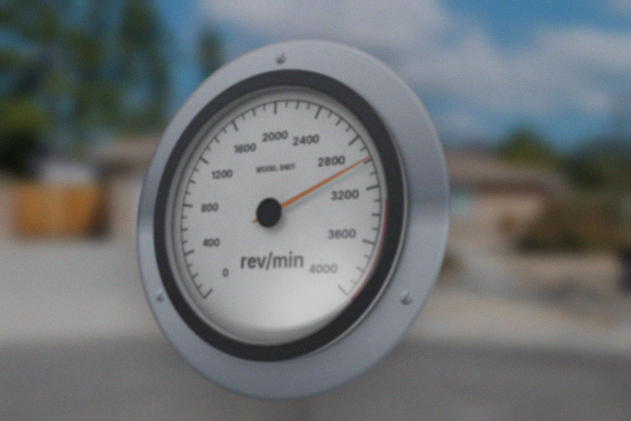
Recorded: 3000 rpm
